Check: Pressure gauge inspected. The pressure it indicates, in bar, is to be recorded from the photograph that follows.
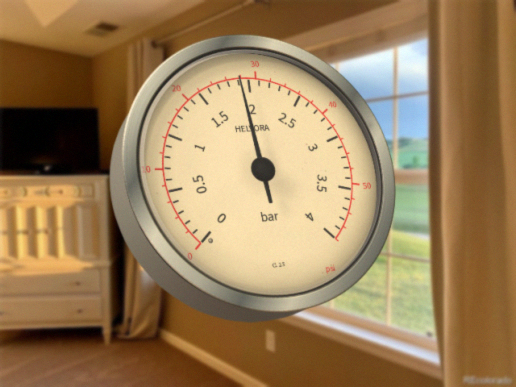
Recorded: 1.9 bar
